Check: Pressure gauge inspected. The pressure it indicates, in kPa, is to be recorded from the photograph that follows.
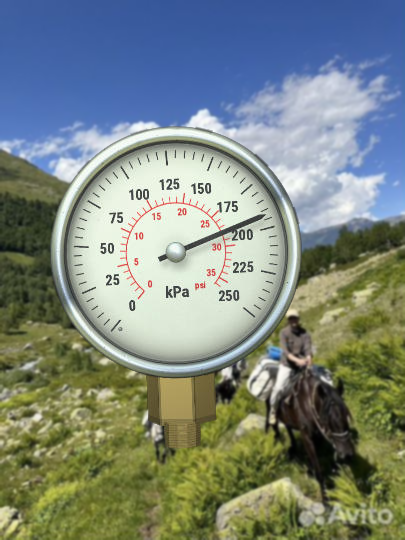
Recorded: 192.5 kPa
